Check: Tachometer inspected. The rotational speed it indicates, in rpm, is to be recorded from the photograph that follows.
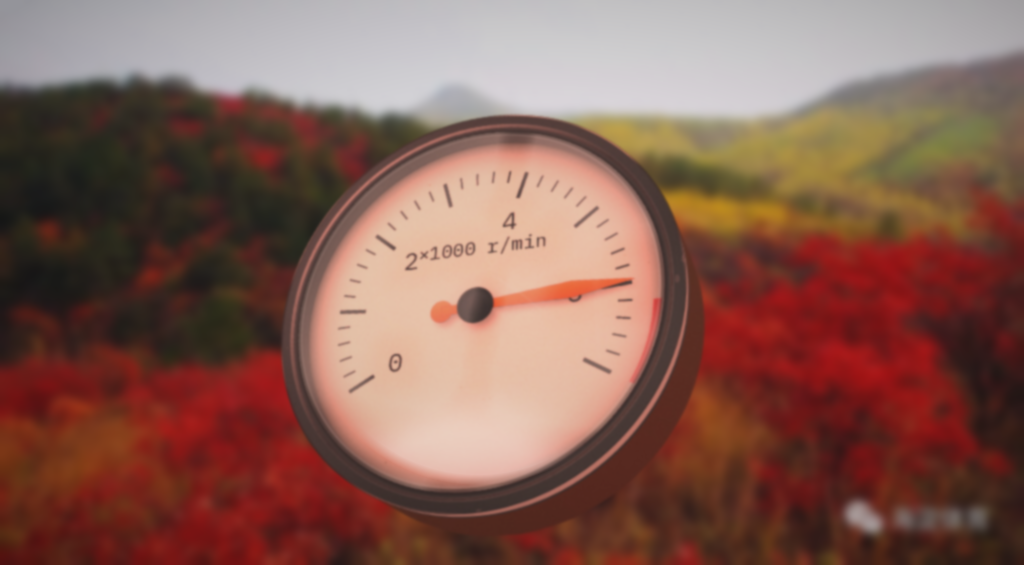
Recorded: 6000 rpm
